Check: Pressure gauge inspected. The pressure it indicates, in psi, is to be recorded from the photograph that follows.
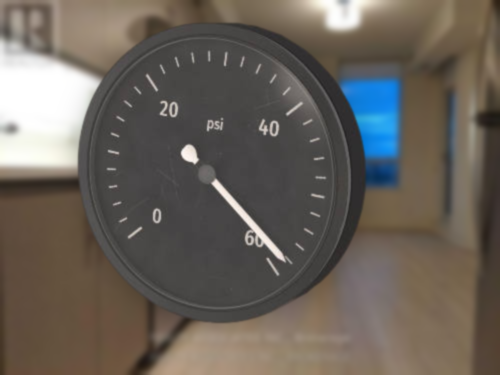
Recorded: 58 psi
